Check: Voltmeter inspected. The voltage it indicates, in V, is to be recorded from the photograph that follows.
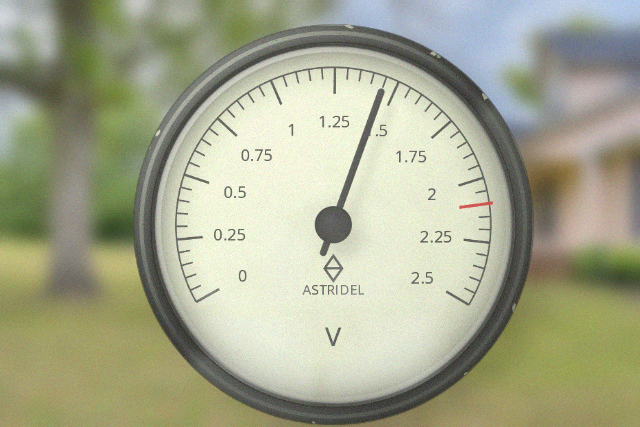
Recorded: 1.45 V
